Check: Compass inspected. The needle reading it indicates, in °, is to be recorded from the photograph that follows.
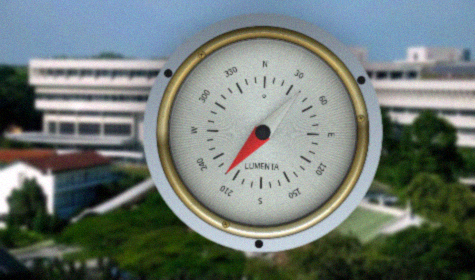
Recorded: 220 °
